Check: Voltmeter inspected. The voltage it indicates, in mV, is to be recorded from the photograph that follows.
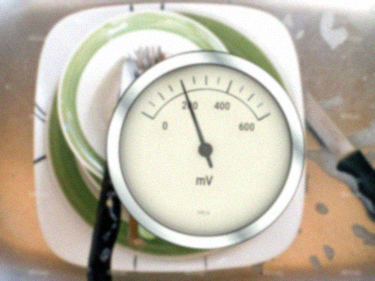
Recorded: 200 mV
